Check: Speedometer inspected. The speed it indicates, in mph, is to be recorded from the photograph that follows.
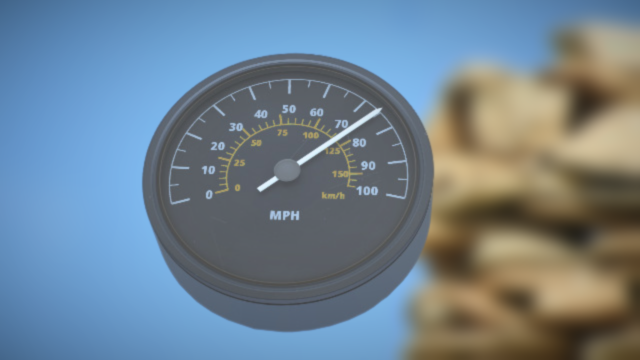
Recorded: 75 mph
